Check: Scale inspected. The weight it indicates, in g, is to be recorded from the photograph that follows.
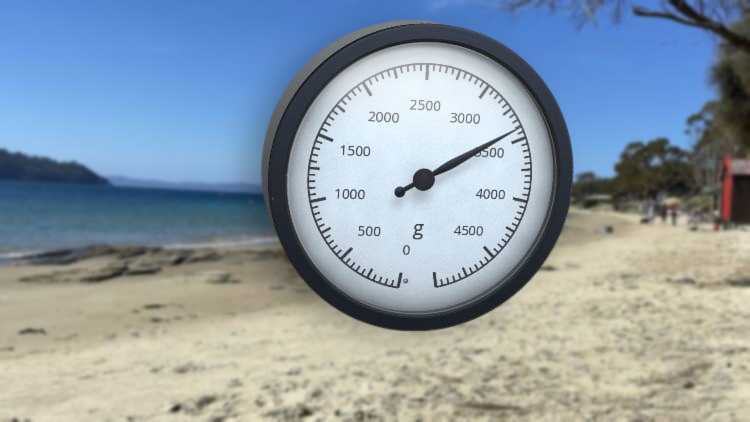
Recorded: 3400 g
